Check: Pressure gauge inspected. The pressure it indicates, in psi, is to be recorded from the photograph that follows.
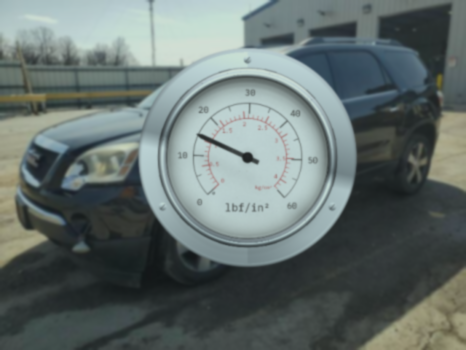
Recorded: 15 psi
